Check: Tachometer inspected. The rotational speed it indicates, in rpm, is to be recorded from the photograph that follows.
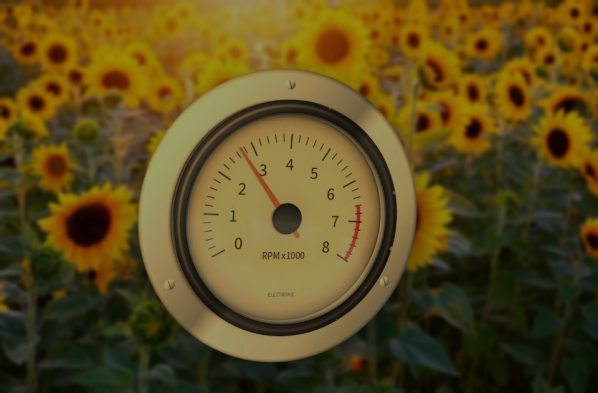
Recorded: 2700 rpm
